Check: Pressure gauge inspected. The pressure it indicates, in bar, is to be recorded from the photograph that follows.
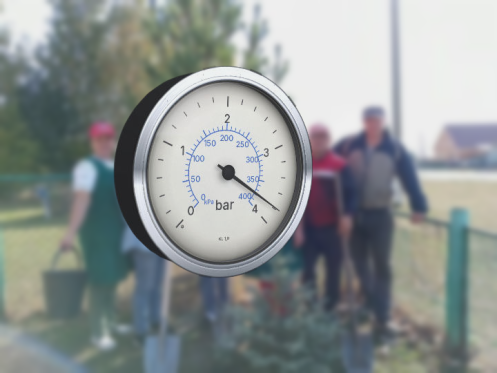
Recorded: 3.8 bar
